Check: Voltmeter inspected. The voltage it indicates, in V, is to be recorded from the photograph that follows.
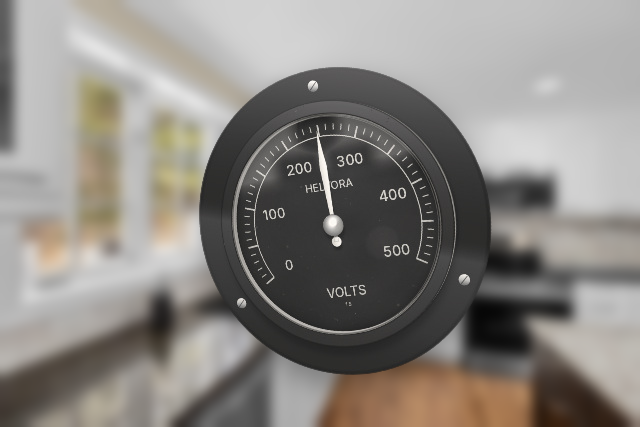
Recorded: 250 V
